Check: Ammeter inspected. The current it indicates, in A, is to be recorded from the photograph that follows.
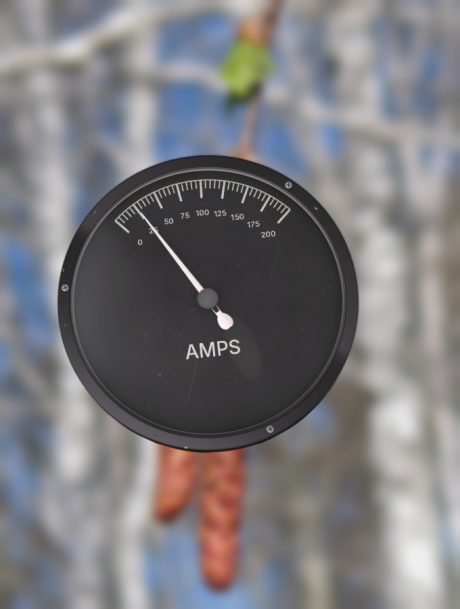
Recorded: 25 A
